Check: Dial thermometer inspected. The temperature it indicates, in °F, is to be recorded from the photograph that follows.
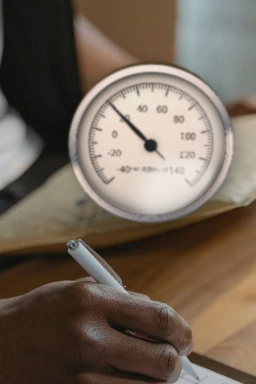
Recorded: 20 °F
